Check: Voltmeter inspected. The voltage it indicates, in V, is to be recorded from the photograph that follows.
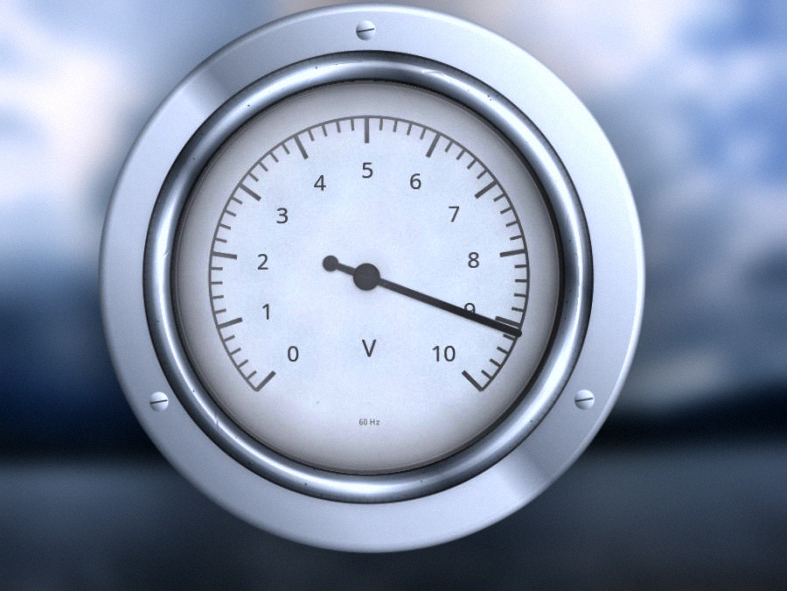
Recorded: 9.1 V
